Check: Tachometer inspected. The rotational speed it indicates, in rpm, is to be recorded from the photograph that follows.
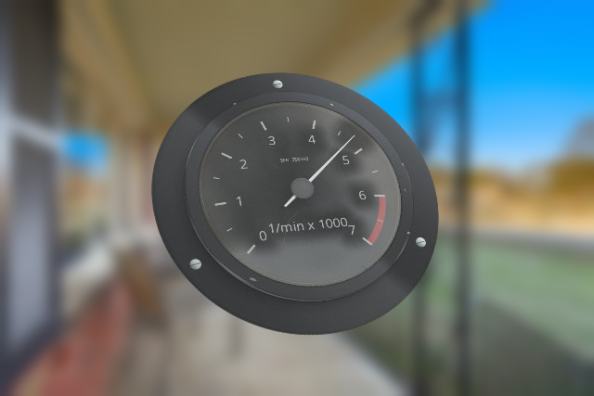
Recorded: 4750 rpm
